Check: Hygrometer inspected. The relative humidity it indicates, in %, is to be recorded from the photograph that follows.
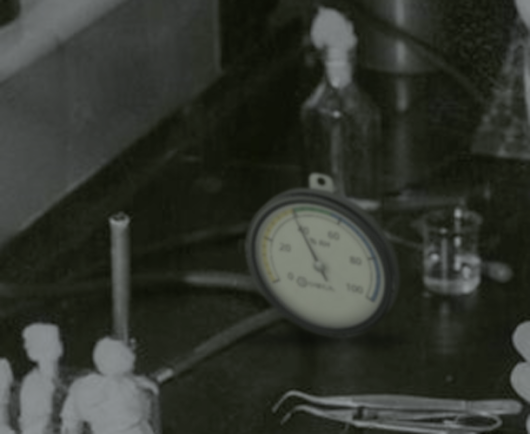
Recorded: 40 %
